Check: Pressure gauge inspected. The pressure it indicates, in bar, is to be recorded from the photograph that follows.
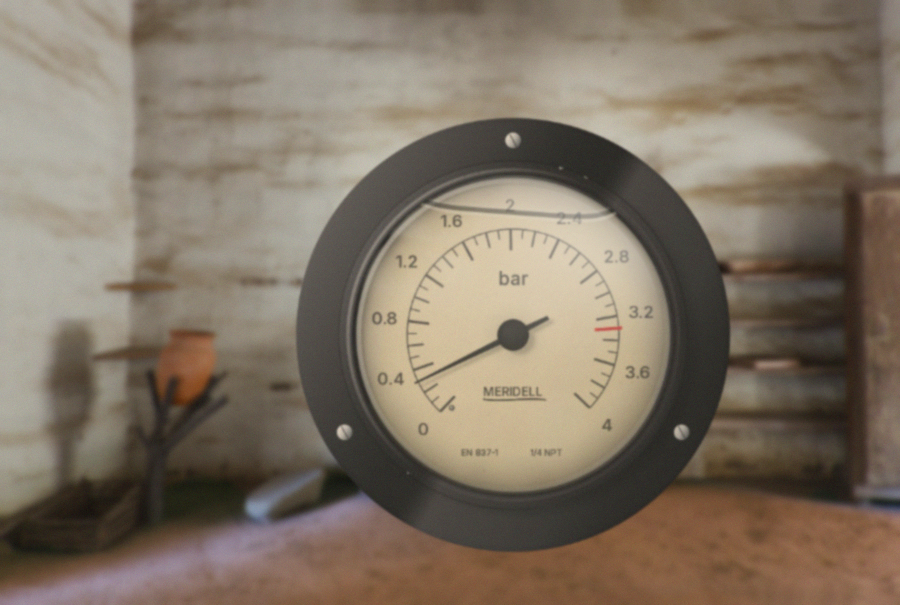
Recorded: 0.3 bar
